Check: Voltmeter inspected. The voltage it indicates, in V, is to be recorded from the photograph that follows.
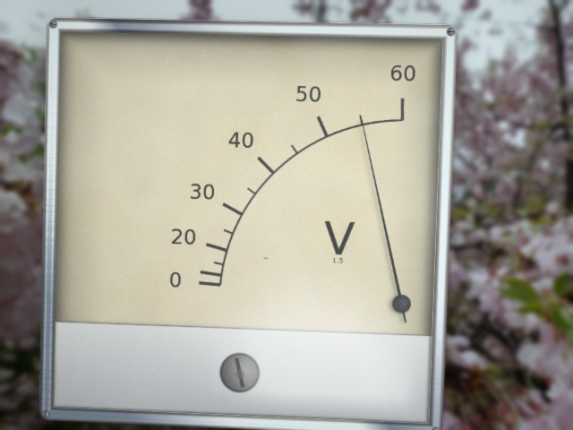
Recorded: 55 V
